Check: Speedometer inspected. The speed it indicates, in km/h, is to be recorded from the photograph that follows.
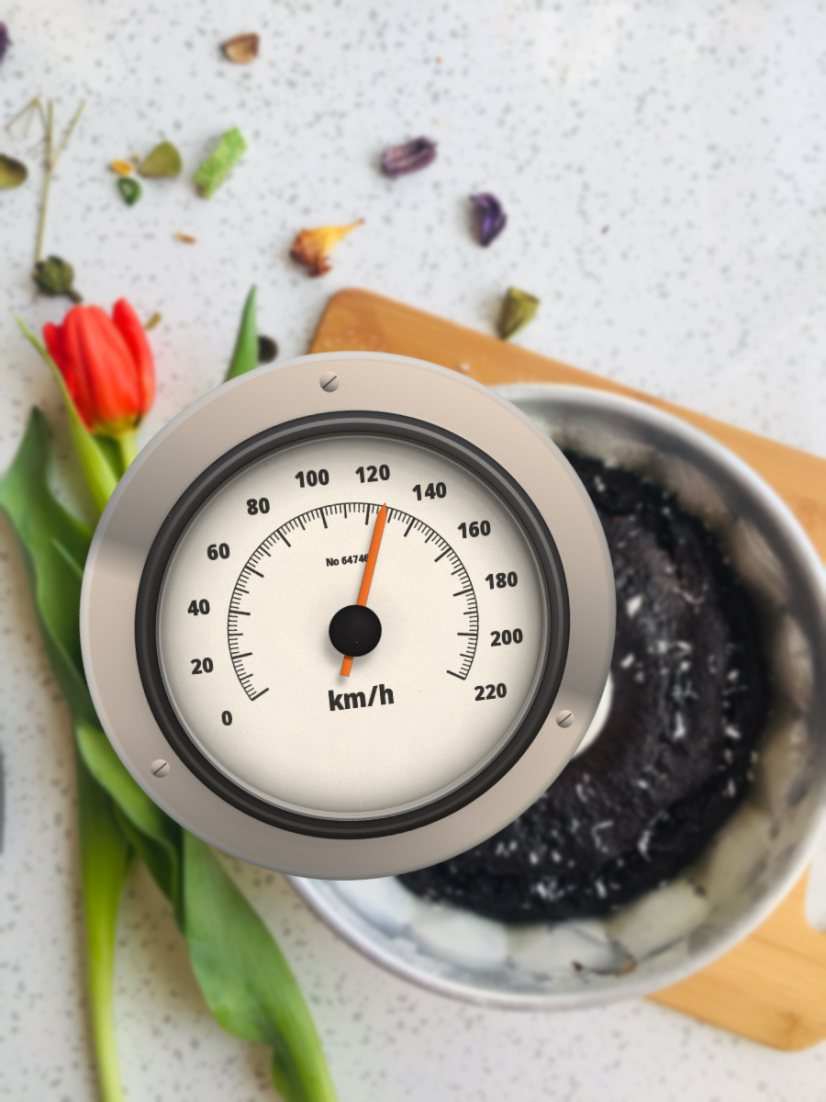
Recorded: 126 km/h
